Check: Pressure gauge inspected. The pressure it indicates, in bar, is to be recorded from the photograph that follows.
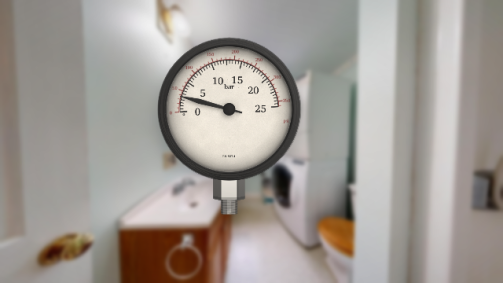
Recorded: 2.5 bar
